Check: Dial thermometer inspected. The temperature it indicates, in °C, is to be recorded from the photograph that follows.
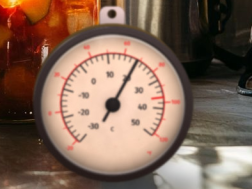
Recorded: 20 °C
